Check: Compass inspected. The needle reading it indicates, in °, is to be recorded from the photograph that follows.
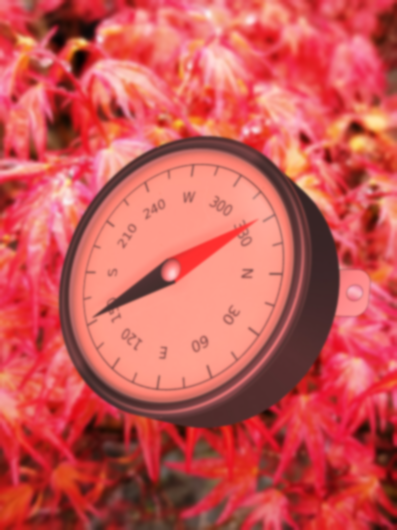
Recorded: 330 °
